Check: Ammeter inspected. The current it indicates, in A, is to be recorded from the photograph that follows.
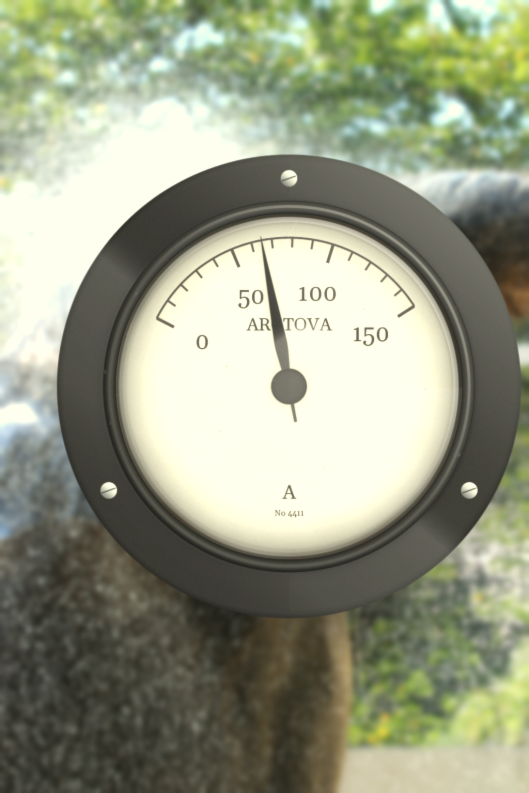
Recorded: 65 A
